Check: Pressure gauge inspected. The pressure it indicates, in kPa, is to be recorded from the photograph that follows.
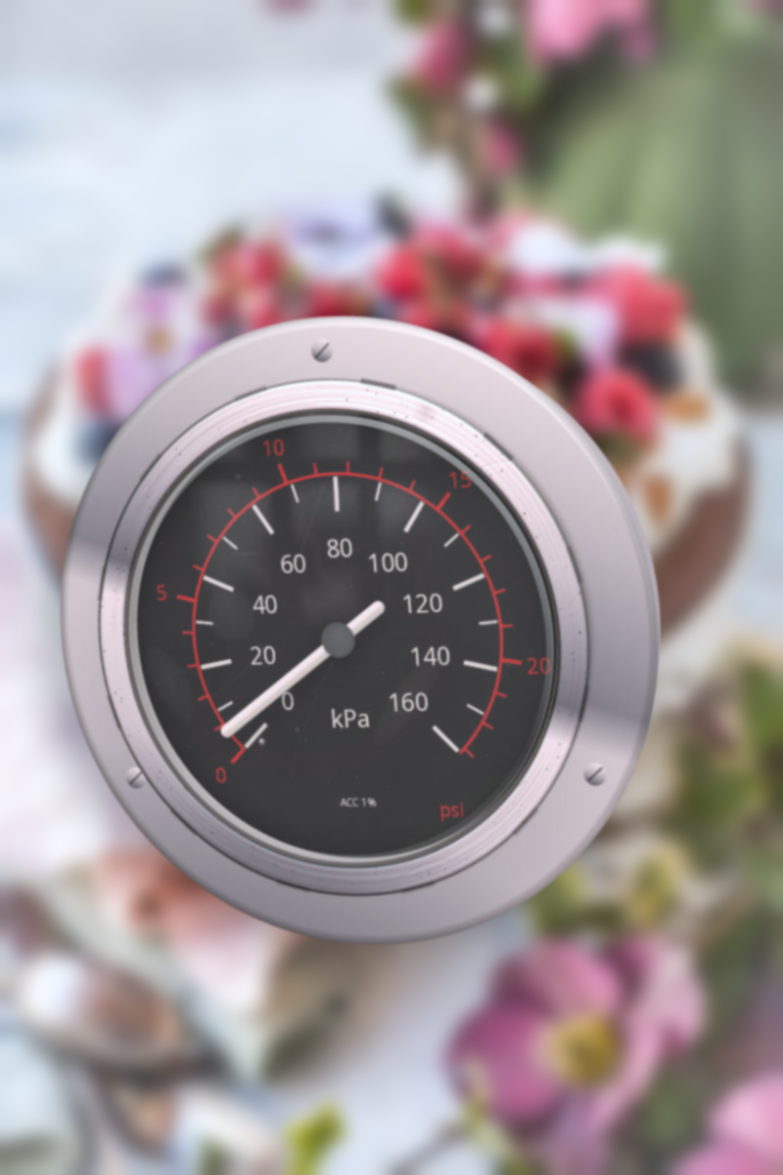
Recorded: 5 kPa
